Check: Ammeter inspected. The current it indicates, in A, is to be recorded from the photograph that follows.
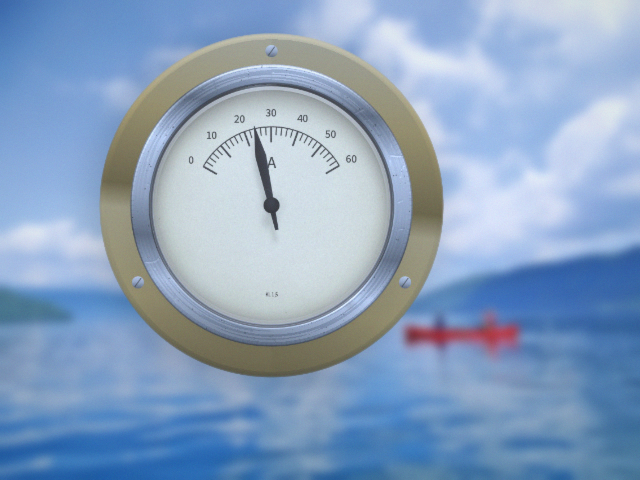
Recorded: 24 A
